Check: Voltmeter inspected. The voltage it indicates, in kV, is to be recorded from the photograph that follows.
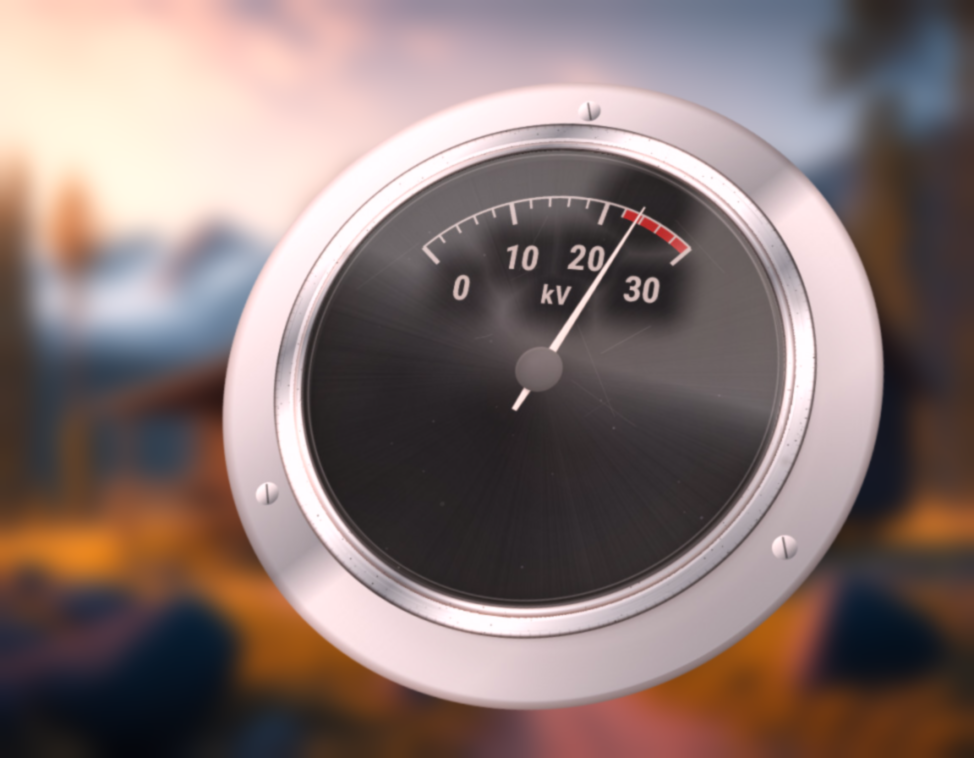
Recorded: 24 kV
